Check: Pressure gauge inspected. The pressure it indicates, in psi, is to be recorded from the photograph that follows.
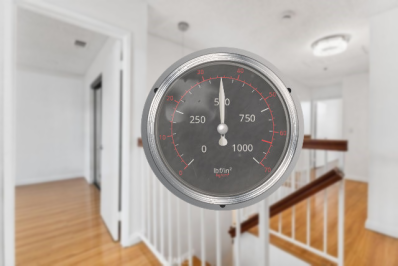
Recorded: 500 psi
